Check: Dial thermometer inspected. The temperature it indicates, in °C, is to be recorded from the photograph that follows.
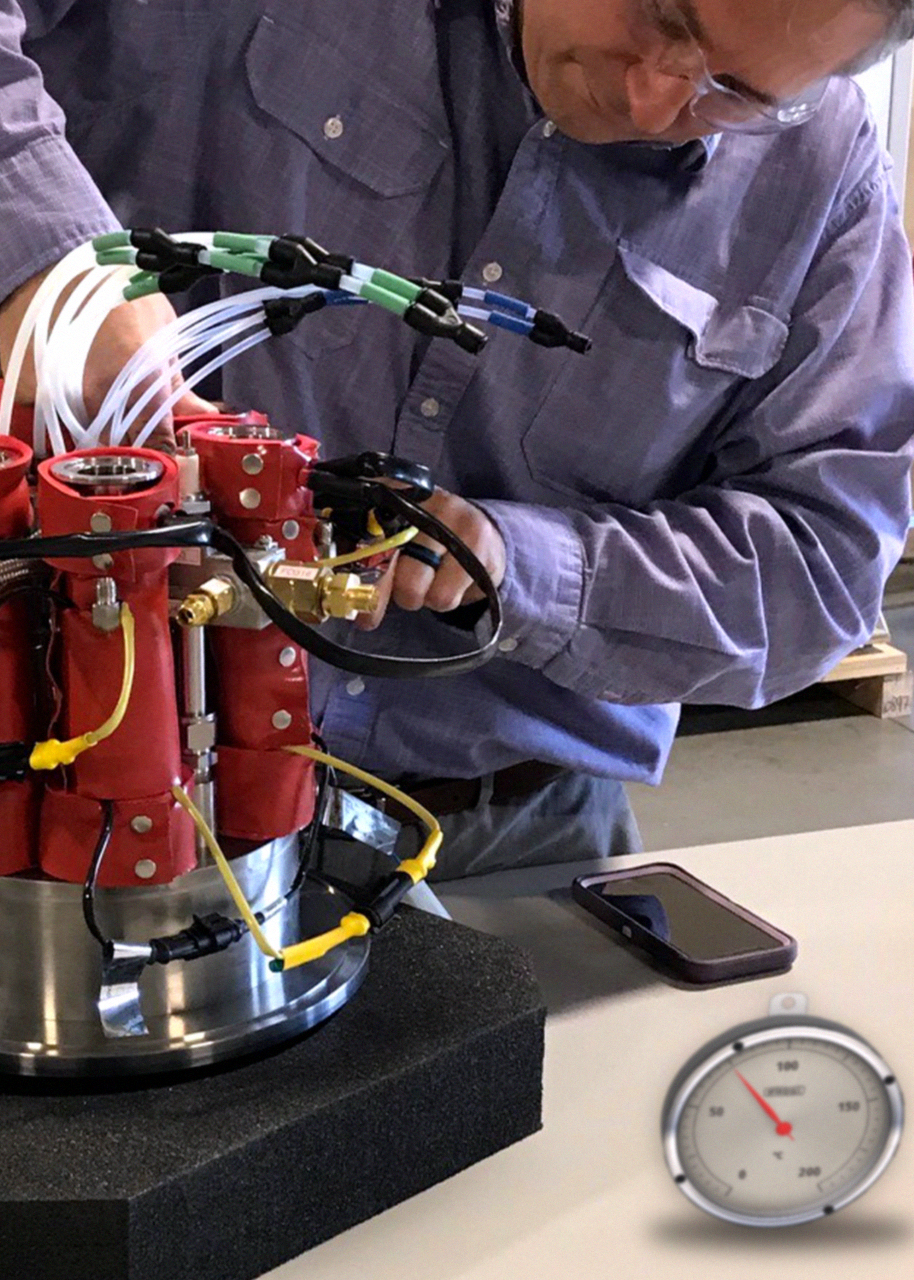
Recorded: 75 °C
